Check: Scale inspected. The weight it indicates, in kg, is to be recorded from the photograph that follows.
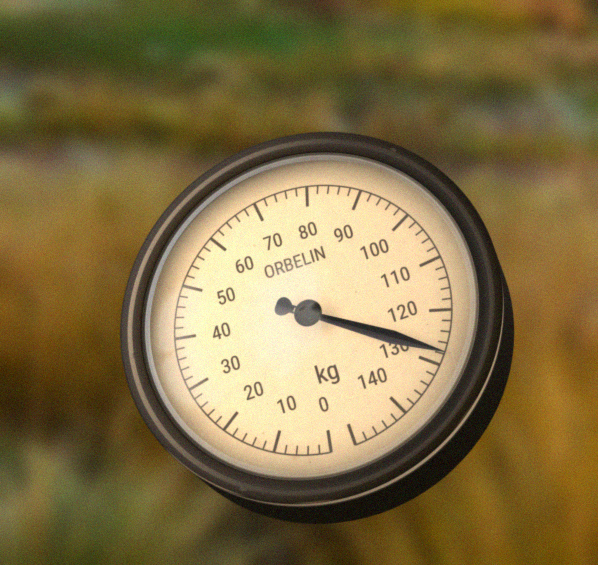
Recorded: 128 kg
